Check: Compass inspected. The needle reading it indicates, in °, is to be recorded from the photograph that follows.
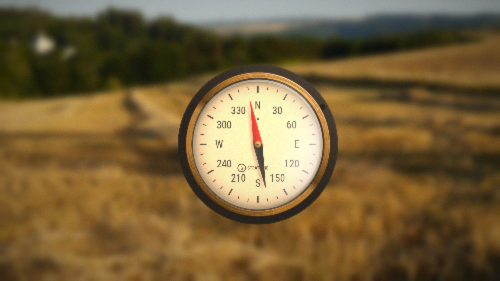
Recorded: 350 °
